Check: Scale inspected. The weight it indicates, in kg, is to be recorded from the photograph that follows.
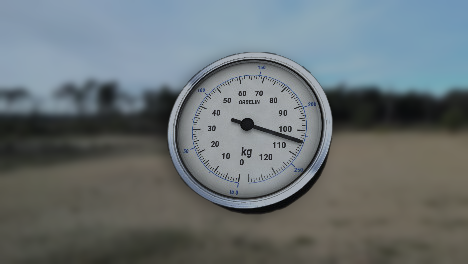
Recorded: 105 kg
